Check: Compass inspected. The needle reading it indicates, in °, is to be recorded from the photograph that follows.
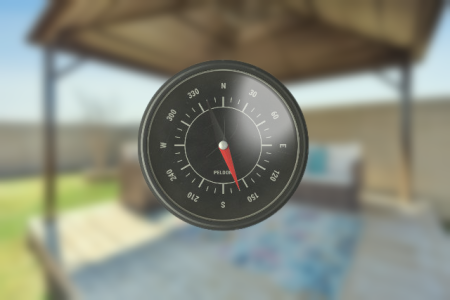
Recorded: 160 °
